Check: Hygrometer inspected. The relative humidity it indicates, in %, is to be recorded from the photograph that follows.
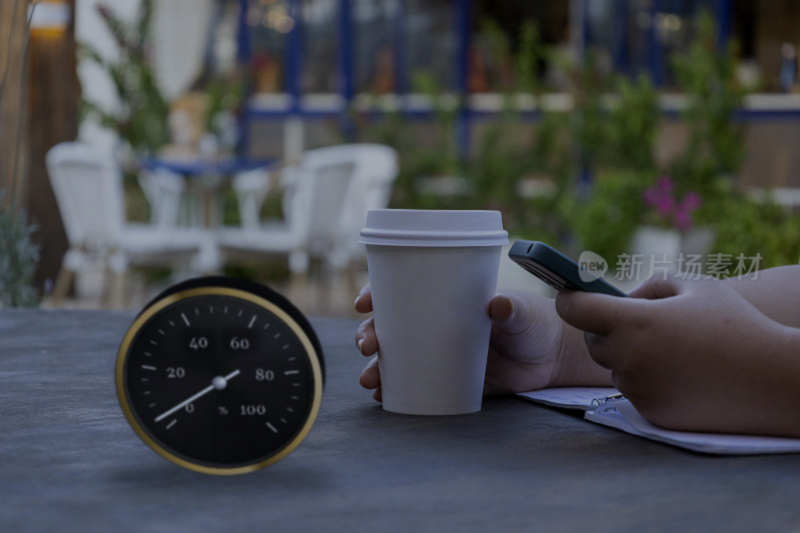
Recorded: 4 %
